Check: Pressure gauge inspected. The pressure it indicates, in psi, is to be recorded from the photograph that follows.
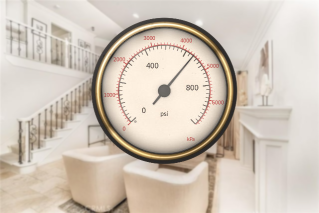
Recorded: 640 psi
